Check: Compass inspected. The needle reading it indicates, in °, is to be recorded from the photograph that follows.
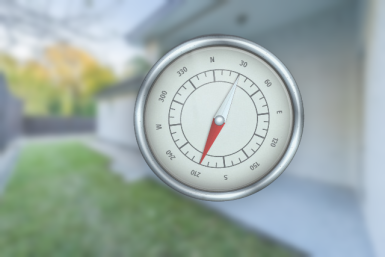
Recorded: 210 °
